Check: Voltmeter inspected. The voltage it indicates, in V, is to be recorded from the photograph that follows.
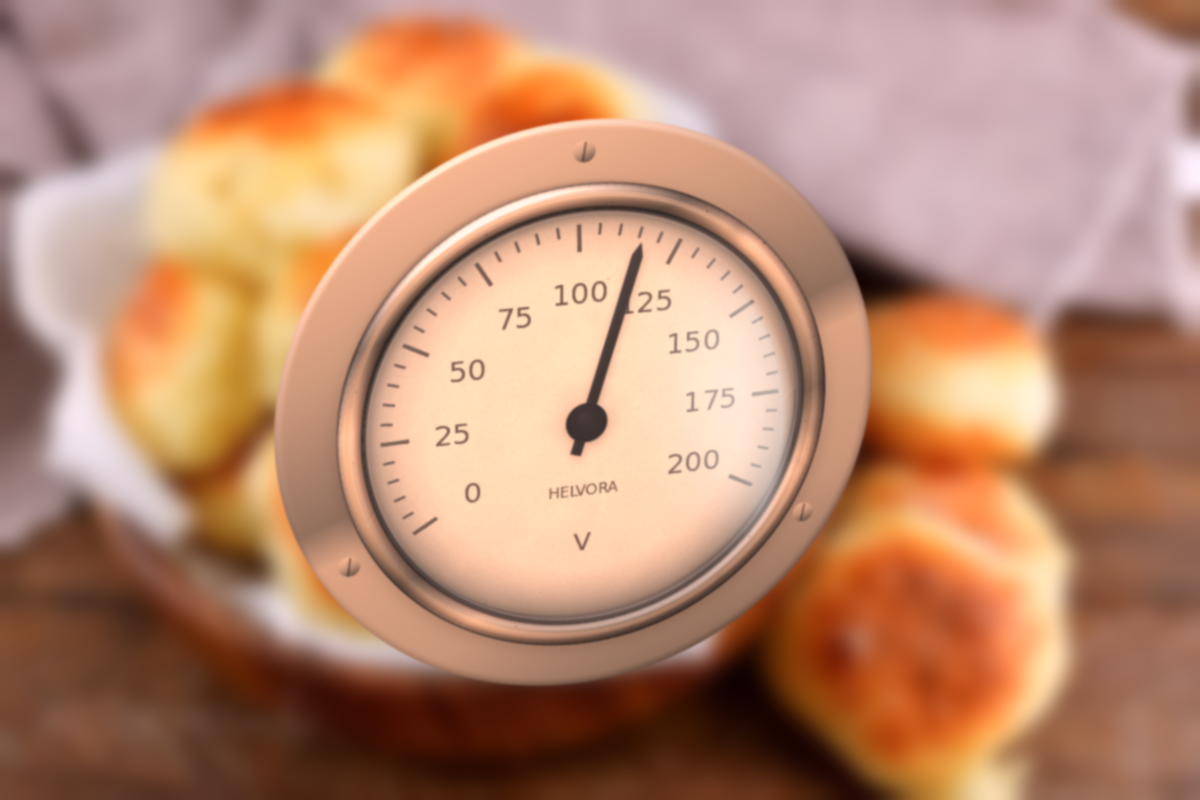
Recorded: 115 V
